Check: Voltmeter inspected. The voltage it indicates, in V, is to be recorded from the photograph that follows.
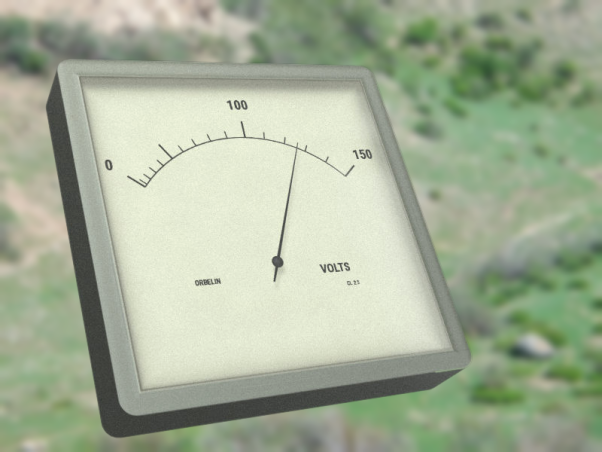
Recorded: 125 V
